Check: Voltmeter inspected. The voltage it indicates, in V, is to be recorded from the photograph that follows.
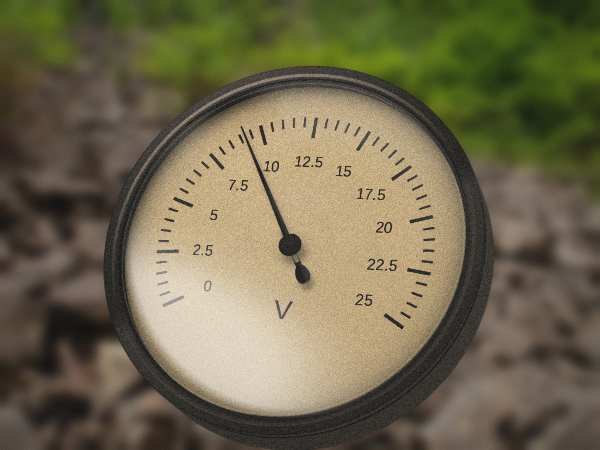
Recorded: 9.25 V
